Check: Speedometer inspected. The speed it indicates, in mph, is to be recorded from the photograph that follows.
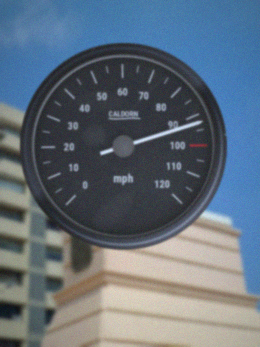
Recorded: 92.5 mph
